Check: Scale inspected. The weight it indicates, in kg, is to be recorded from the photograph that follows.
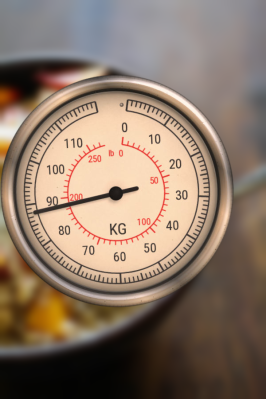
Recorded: 88 kg
